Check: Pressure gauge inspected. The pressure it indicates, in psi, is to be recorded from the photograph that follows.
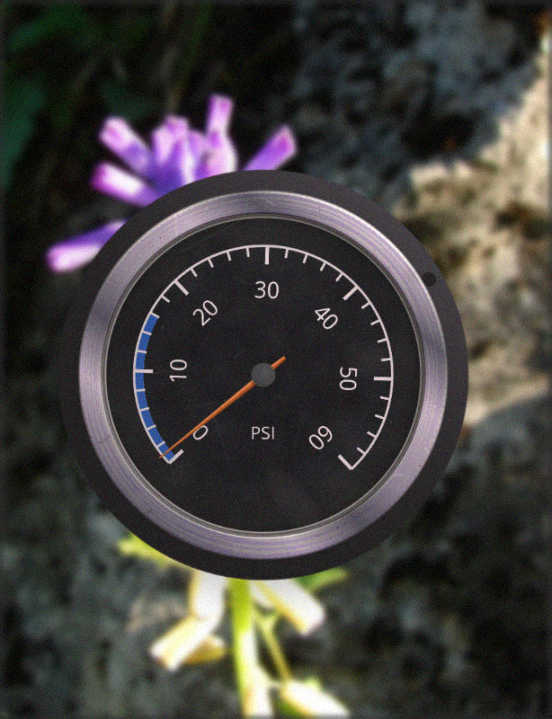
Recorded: 1 psi
